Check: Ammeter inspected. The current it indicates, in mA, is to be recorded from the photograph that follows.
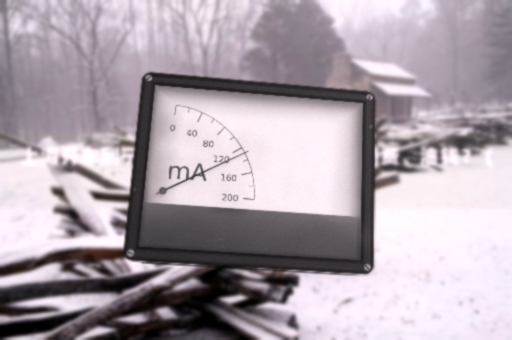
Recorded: 130 mA
